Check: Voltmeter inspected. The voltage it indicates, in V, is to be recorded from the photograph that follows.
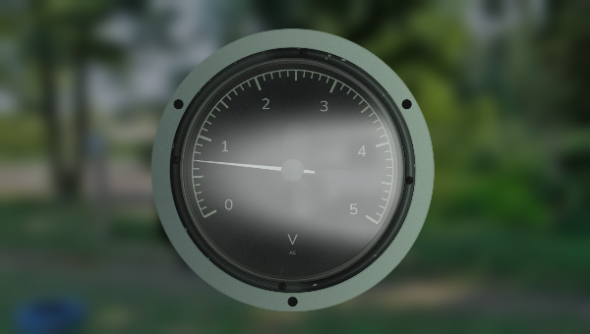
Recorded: 0.7 V
